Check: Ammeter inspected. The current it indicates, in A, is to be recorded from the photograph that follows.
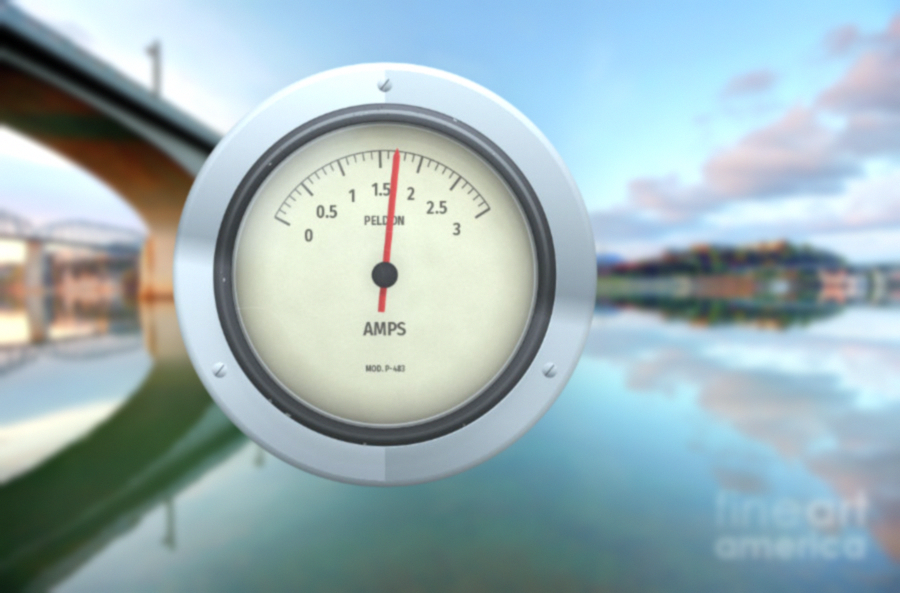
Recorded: 1.7 A
